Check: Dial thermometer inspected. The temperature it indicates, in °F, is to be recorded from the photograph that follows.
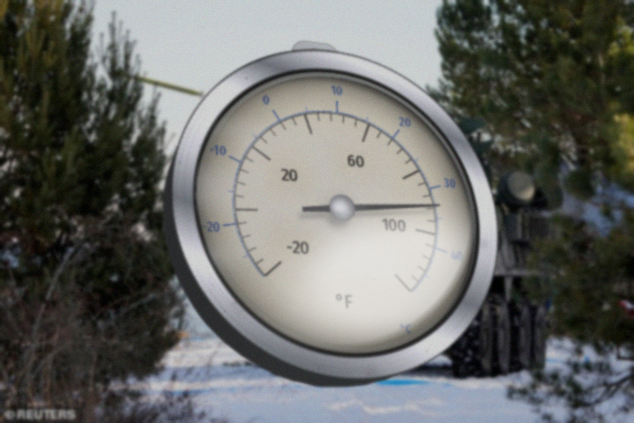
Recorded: 92 °F
